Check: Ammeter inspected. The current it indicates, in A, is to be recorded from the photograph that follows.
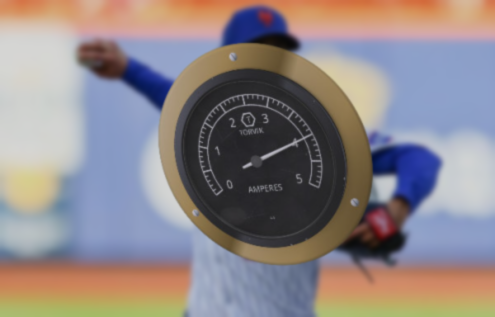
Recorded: 4 A
